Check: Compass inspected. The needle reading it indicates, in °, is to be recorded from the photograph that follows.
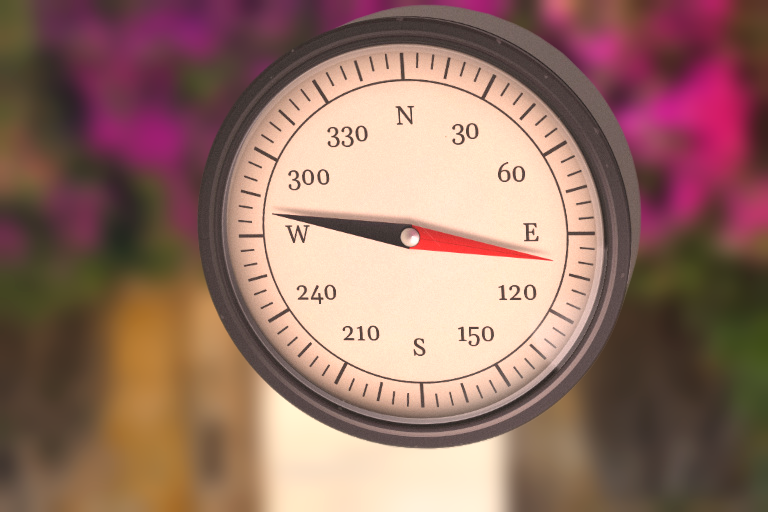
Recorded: 100 °
